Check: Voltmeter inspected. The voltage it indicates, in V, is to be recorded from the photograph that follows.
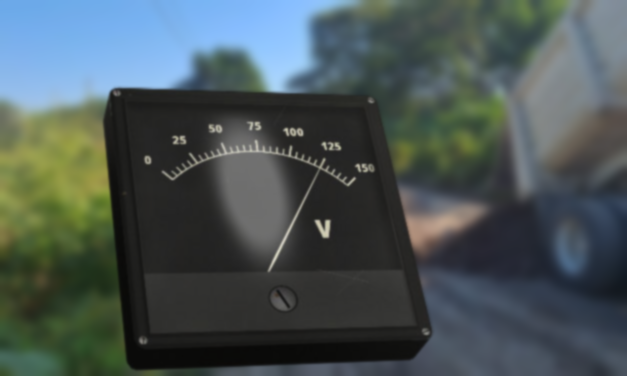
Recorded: 125 V
